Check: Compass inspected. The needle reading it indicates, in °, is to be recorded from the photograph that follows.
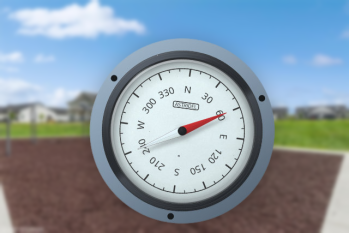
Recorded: 60 °
